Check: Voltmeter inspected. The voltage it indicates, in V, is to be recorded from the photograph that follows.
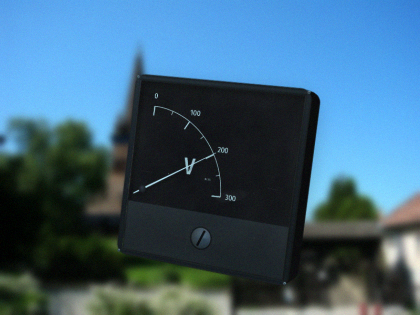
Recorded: 200 V
